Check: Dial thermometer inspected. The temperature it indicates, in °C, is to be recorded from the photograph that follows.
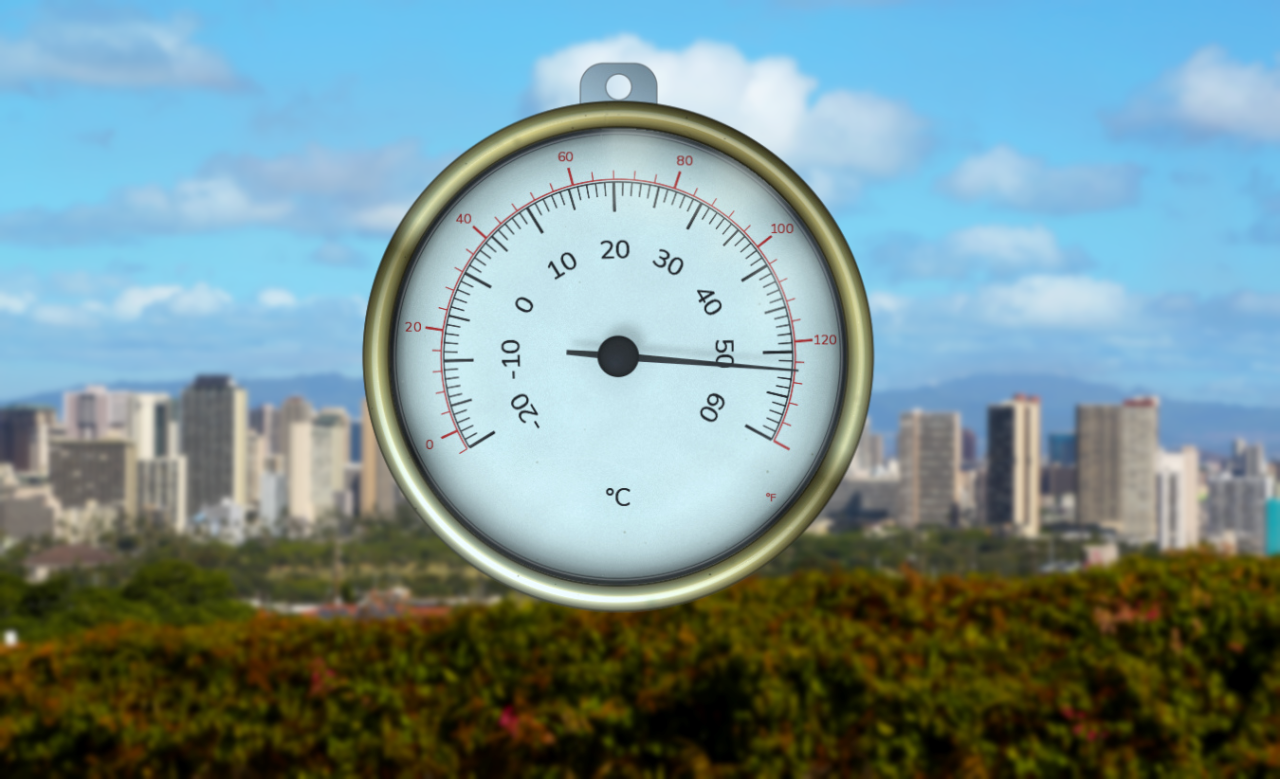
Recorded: 52 °C
